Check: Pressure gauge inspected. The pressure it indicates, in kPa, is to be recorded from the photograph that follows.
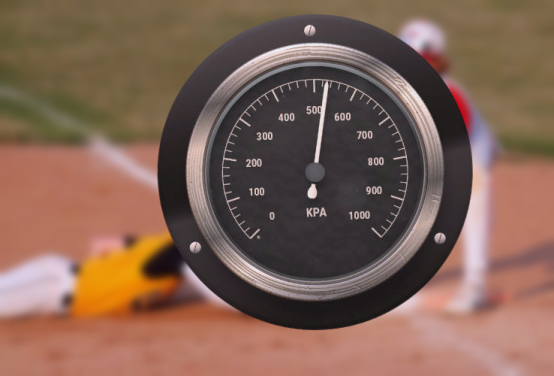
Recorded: 530 kPa
